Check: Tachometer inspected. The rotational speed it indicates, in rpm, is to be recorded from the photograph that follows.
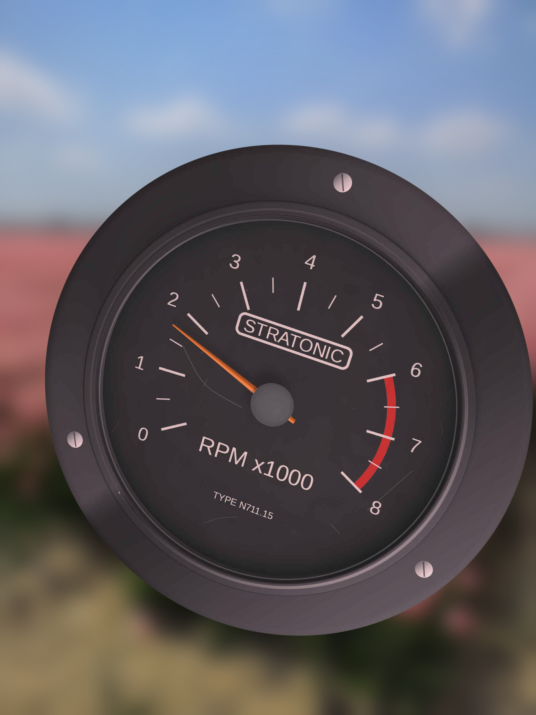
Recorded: 1750 rpm
